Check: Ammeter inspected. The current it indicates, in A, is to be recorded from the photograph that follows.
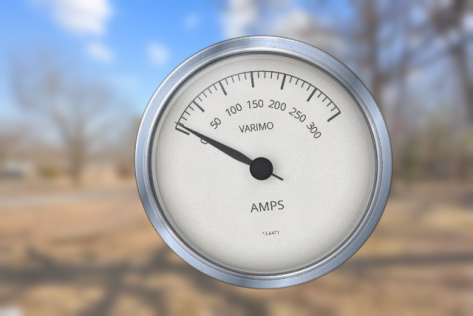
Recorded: 10 A
